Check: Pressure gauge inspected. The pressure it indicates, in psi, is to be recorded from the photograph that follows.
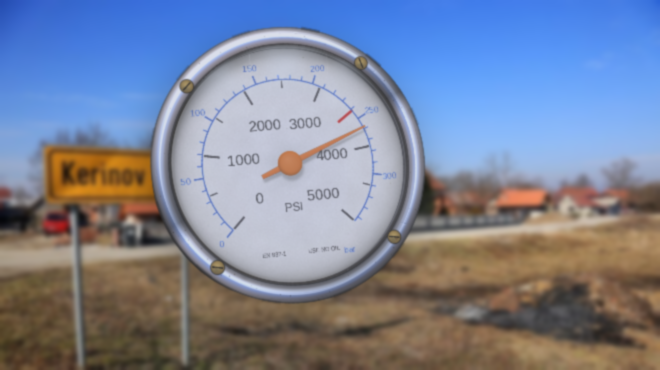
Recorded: 3750 psi
